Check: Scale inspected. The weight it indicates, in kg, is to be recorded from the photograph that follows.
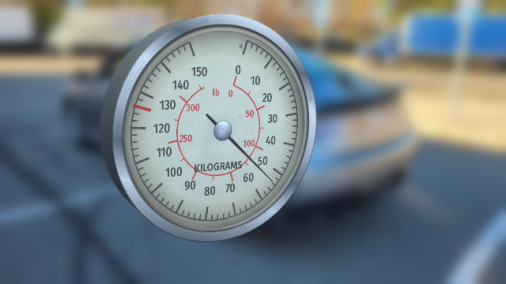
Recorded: 54 kg
